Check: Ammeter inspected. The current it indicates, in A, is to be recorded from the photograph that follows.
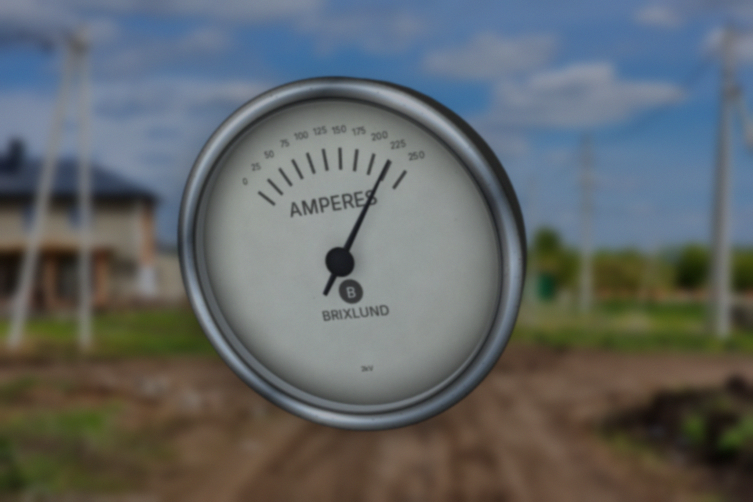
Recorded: 225 A
